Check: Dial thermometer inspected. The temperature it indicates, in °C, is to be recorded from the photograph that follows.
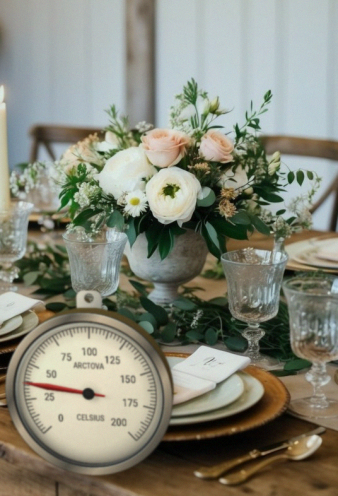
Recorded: 37.5 °C
